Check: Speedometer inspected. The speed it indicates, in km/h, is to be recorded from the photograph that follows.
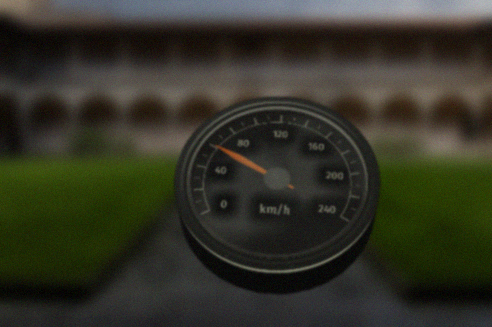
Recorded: 60 km/h
